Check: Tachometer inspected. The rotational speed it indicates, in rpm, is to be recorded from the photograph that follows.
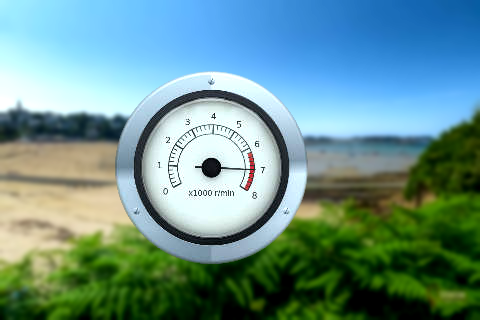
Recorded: 7000 rpm
